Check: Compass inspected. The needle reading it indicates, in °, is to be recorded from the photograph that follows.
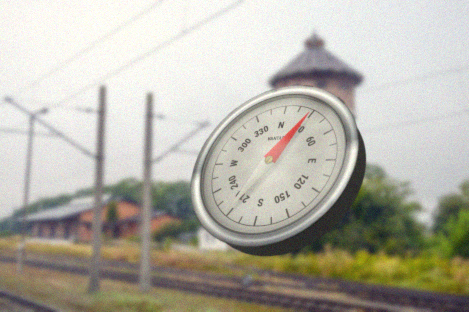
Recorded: 30 °
